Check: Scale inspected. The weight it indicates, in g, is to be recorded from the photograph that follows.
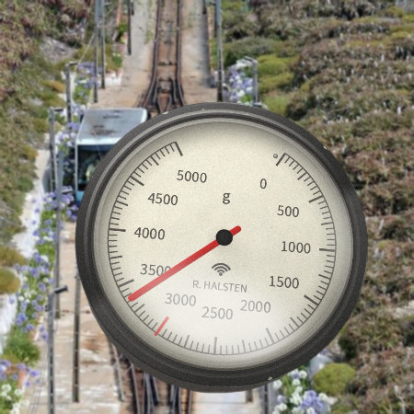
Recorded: 3350 g
